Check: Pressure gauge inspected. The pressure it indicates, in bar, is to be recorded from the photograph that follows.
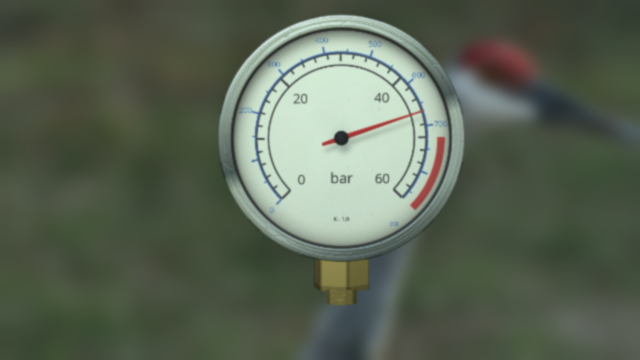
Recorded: 46 bar
